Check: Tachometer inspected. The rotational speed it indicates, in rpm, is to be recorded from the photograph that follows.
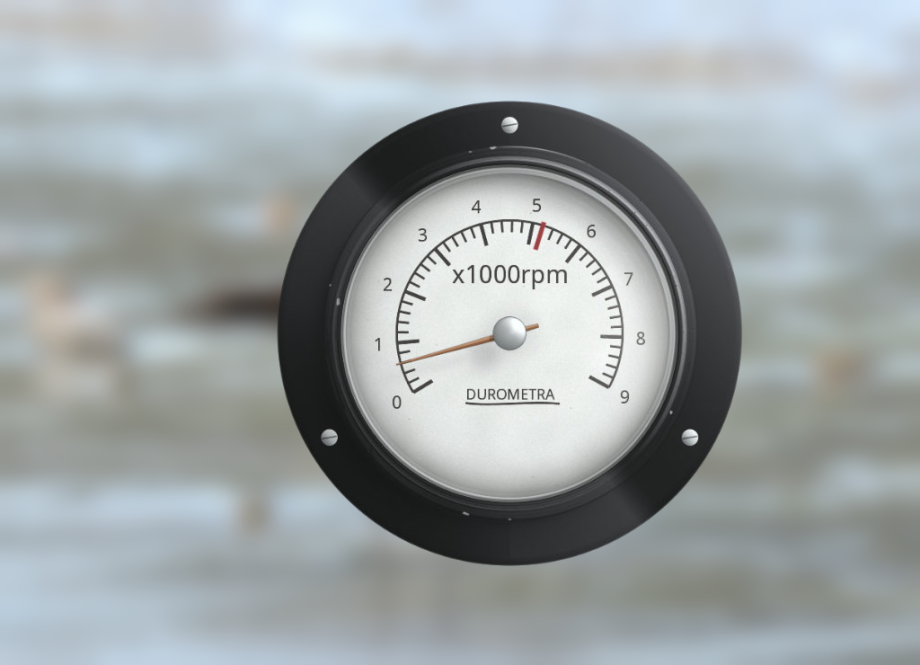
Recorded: 600 rpm
